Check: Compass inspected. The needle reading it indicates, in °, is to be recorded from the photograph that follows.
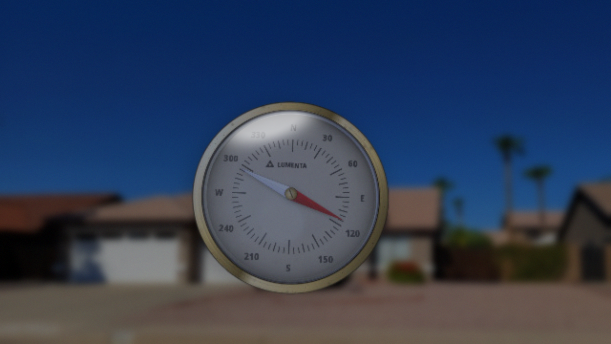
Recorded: 115 °
